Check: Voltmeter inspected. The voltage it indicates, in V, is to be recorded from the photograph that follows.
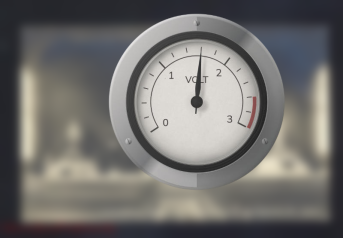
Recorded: 1.6 V
